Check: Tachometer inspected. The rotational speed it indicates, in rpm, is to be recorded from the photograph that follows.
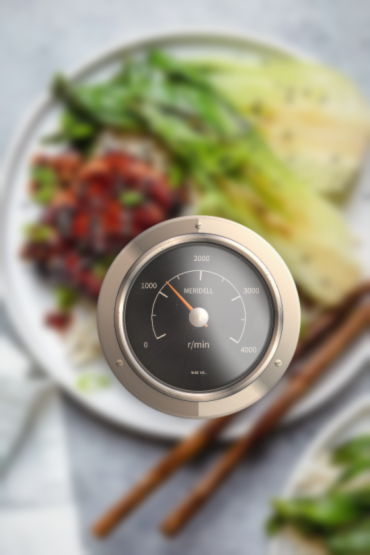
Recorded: 1250 rpm
